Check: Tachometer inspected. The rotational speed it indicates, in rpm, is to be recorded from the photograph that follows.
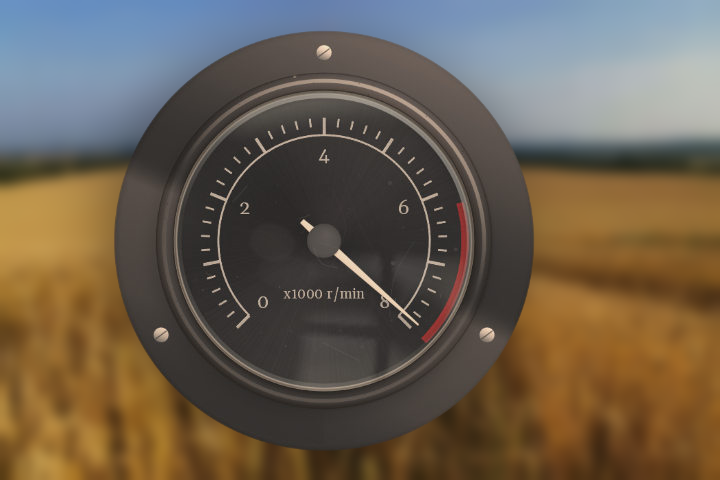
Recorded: 7900 rpm
